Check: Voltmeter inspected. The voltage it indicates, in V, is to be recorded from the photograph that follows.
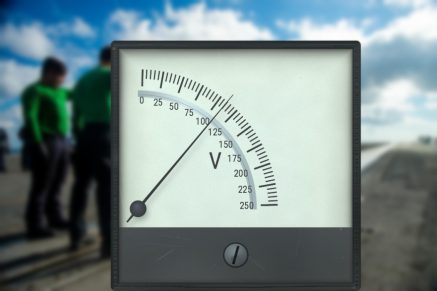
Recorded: 110 V
